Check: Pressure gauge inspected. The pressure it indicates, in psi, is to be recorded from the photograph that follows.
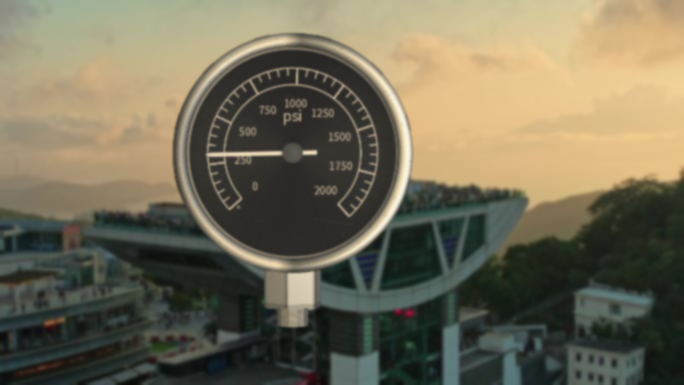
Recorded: 300 psi
